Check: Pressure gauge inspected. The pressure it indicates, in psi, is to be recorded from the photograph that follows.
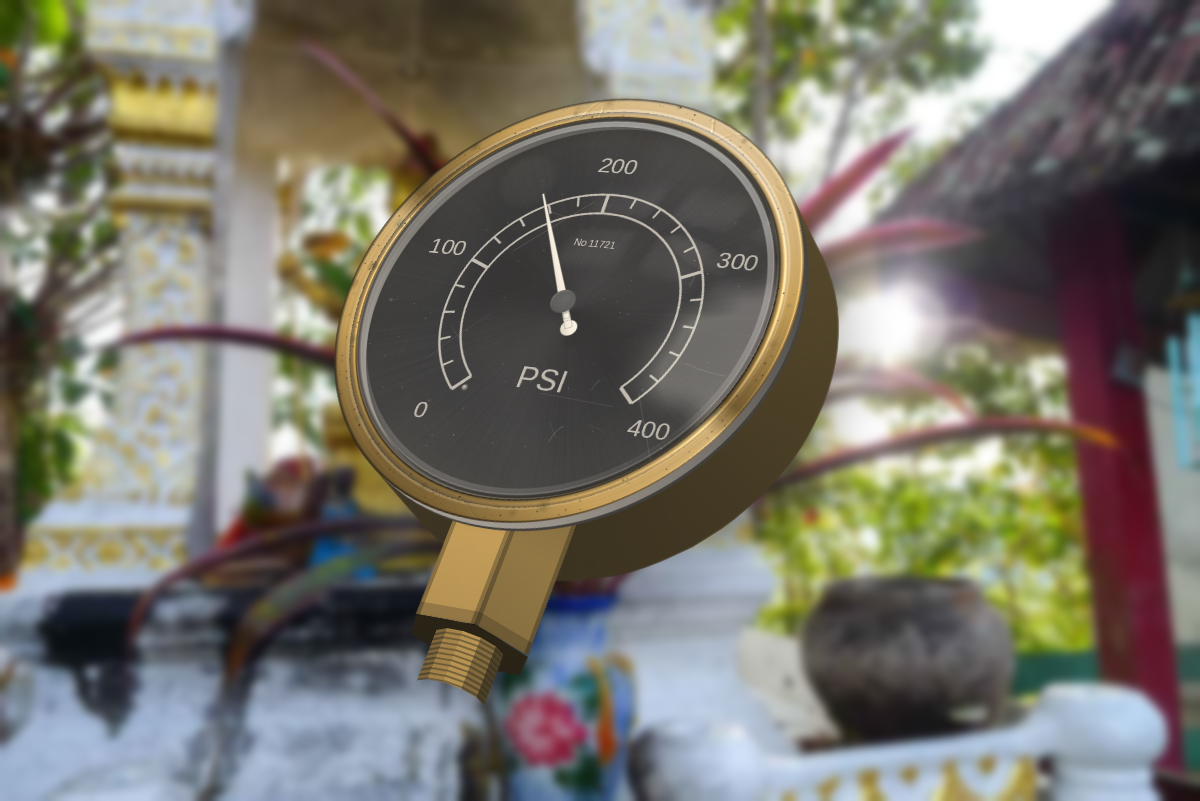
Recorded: 160 psi
